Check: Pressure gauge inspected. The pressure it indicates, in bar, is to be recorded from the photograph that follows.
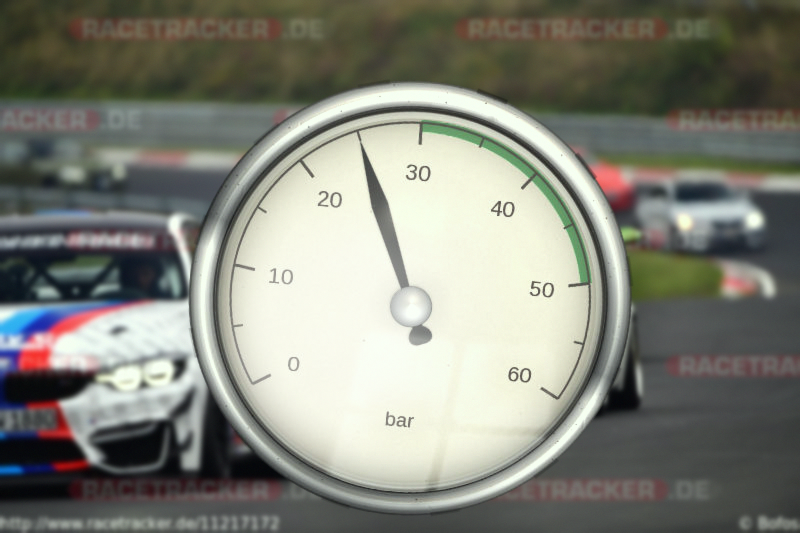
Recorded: 25 bar
